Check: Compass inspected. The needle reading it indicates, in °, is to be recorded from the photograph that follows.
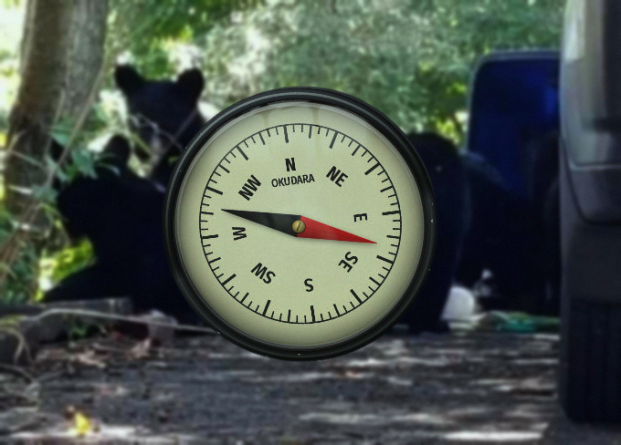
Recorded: 110 °
